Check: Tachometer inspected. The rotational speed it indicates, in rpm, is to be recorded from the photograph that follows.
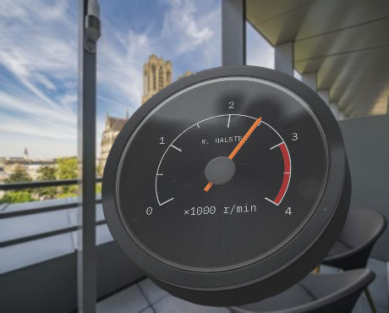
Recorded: 2500 rpm
